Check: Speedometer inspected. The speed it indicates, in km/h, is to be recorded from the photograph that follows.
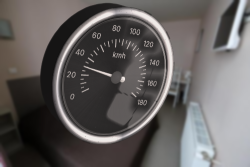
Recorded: 30 km/h
